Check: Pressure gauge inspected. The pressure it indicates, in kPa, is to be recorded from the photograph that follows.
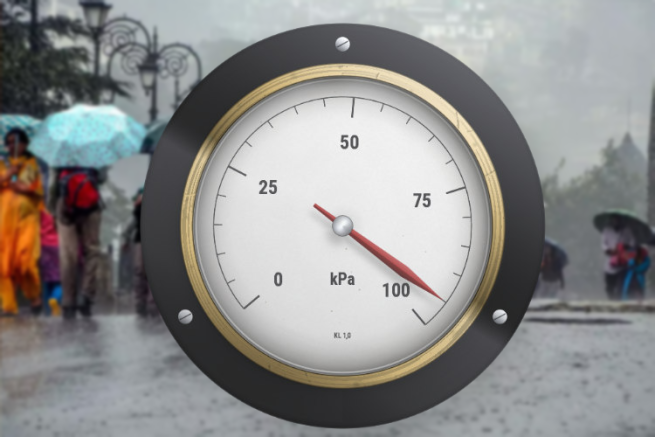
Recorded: 95 kPa
